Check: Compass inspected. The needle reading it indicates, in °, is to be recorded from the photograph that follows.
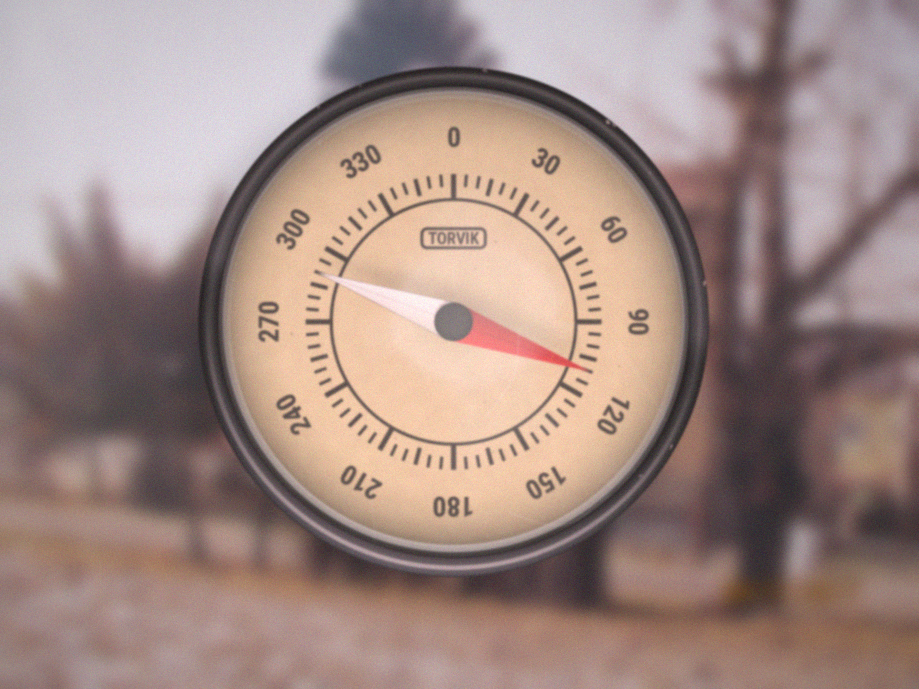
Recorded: 110 °
